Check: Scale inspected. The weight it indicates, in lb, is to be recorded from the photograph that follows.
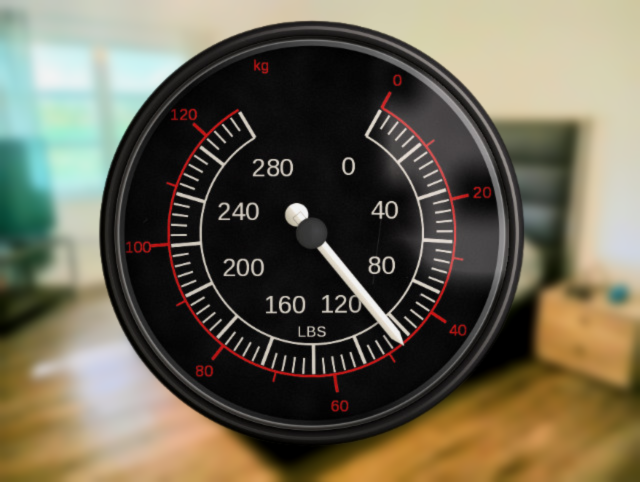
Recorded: 104 lb
